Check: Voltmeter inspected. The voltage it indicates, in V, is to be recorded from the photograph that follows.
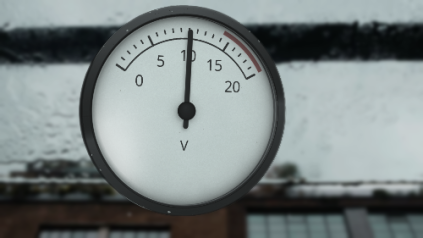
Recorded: 10 V
